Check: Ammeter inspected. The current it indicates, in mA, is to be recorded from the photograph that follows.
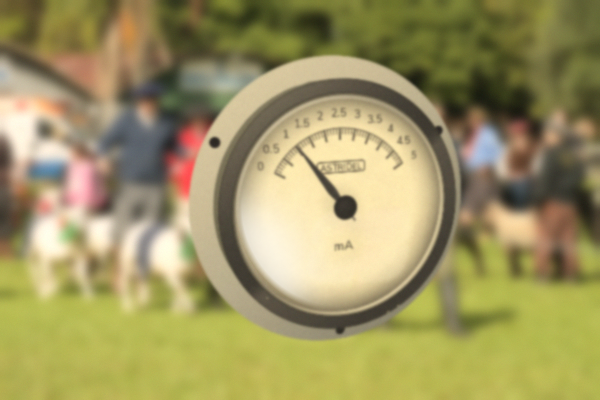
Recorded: 1 mA
